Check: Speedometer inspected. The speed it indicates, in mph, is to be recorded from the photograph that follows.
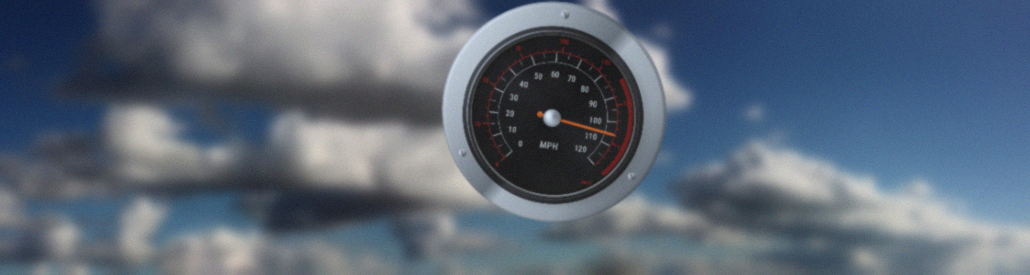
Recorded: 105 mph
